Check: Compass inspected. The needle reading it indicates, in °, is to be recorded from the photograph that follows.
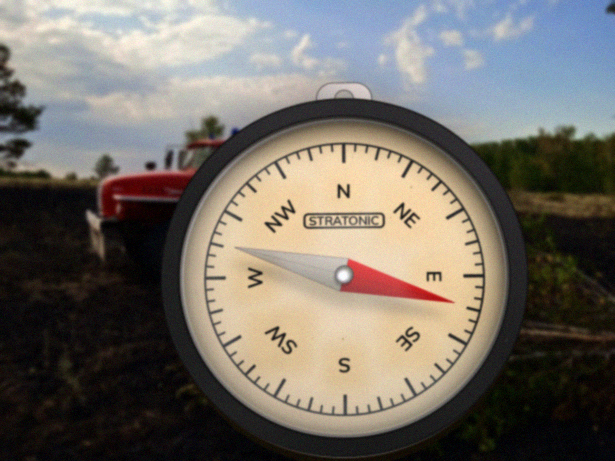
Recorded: 105 °
